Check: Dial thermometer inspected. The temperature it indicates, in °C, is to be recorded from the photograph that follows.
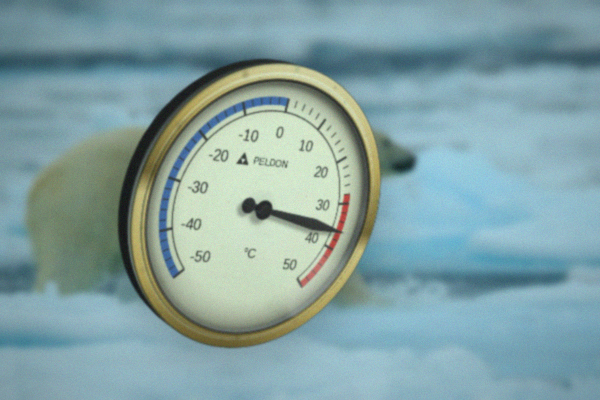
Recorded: 36 °C
